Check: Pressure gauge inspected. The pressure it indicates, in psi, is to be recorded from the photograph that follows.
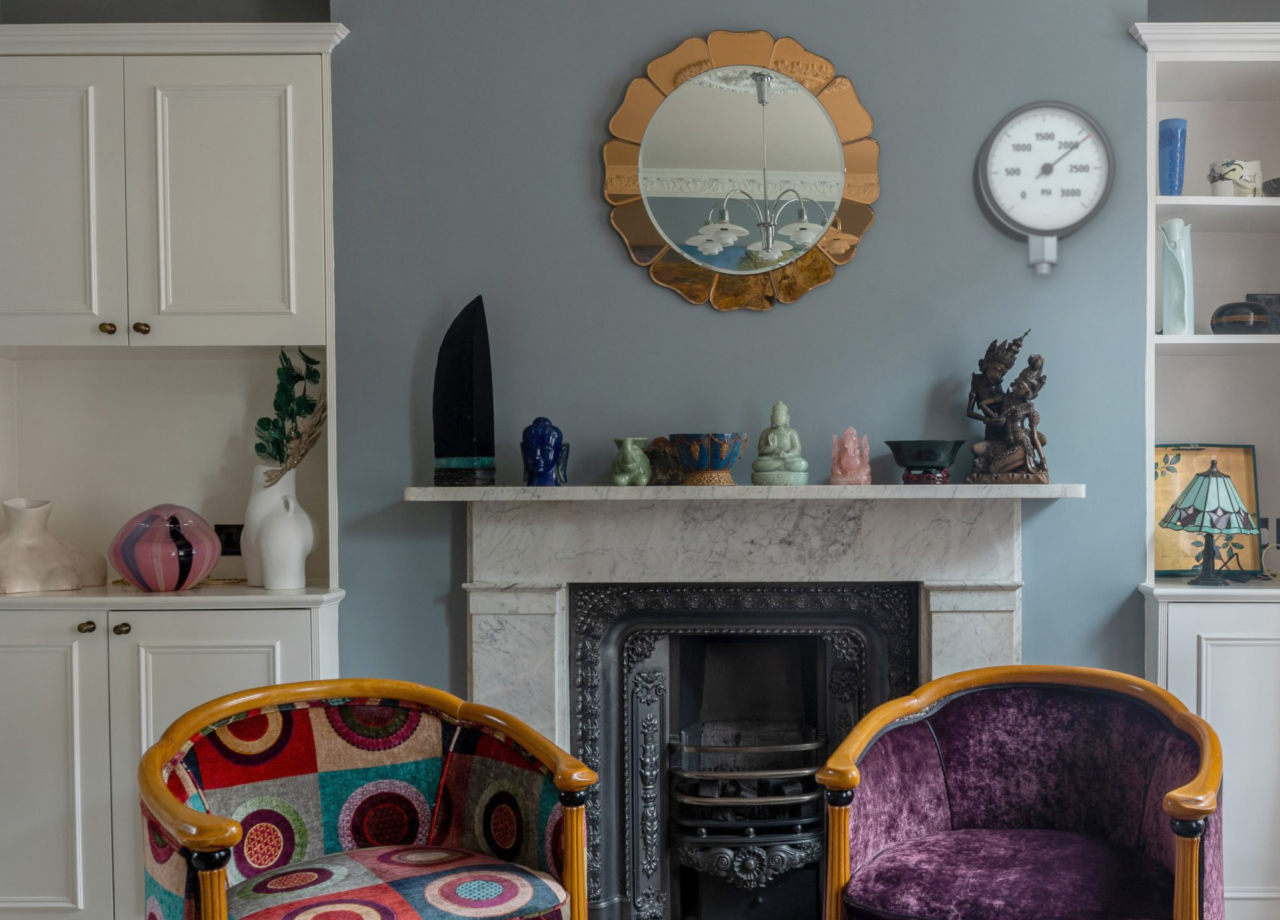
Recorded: 2100 psi
